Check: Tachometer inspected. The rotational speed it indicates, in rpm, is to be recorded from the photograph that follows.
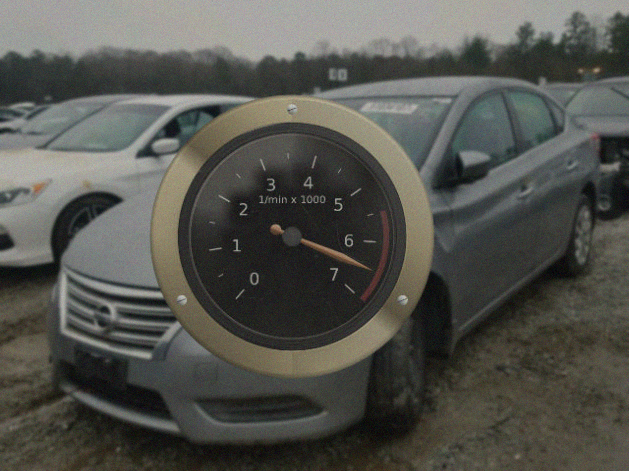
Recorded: 6500 rpm
